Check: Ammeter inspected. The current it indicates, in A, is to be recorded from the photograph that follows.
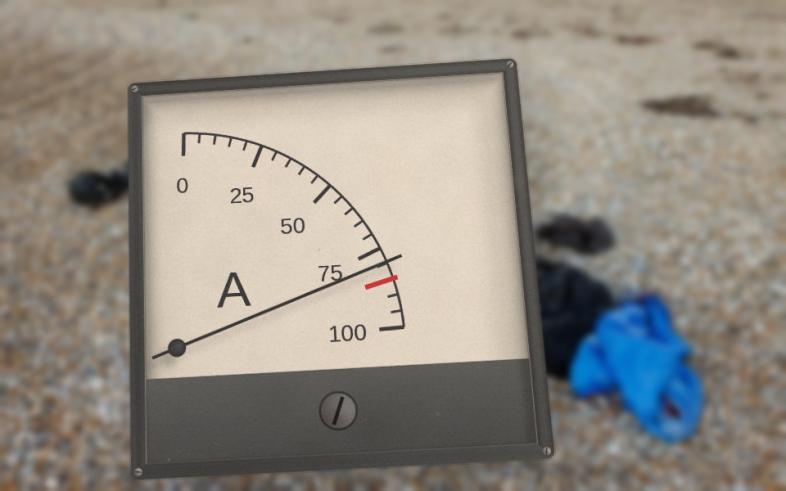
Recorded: 80 A
